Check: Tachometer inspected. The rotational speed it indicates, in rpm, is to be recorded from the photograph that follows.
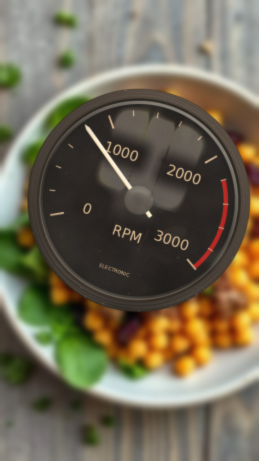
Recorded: 800 rpm
